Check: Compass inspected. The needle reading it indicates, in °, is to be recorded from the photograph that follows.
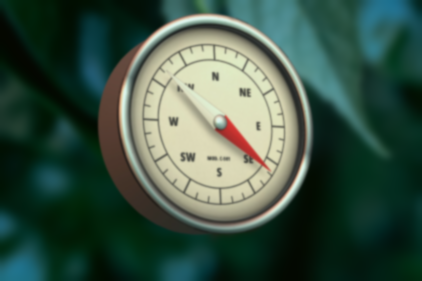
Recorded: 130 °
